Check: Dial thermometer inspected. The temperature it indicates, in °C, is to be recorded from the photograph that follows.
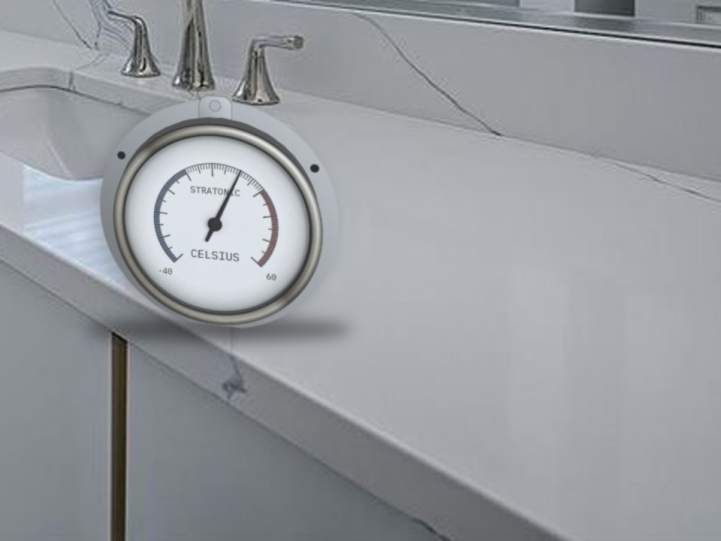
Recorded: 20 °C
